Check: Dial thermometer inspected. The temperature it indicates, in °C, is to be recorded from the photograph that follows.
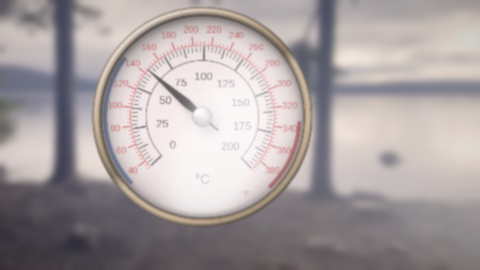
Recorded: 62.5 °C
